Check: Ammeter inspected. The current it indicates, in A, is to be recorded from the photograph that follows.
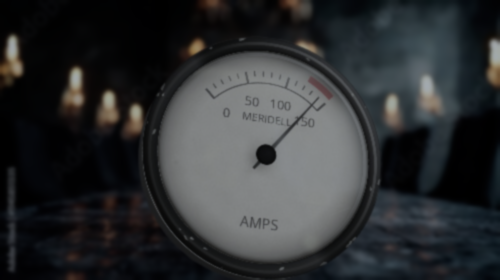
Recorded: 140 A
